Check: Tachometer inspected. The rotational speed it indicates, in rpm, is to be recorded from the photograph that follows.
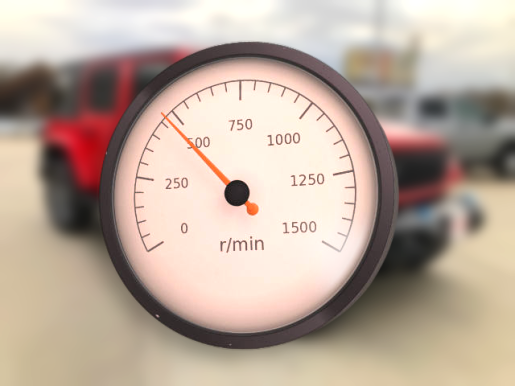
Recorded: 475 rpm
